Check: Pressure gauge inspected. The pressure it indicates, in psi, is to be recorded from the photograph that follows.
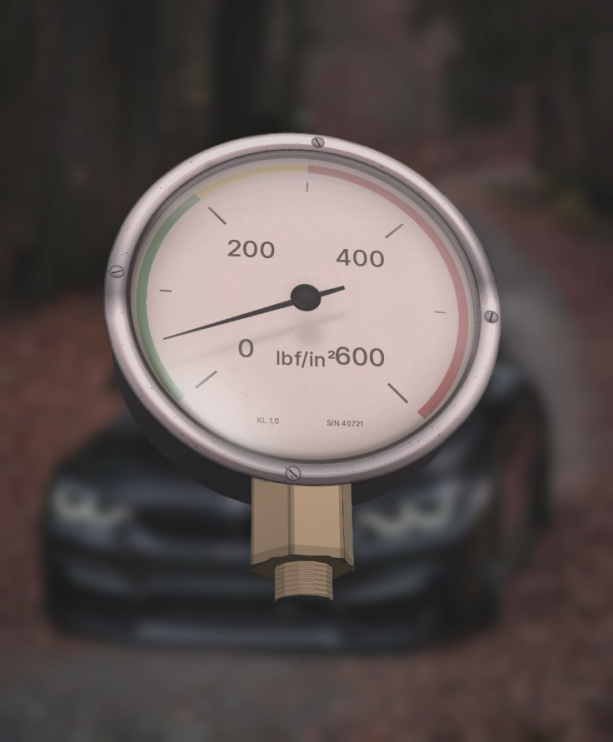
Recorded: 50 psi
